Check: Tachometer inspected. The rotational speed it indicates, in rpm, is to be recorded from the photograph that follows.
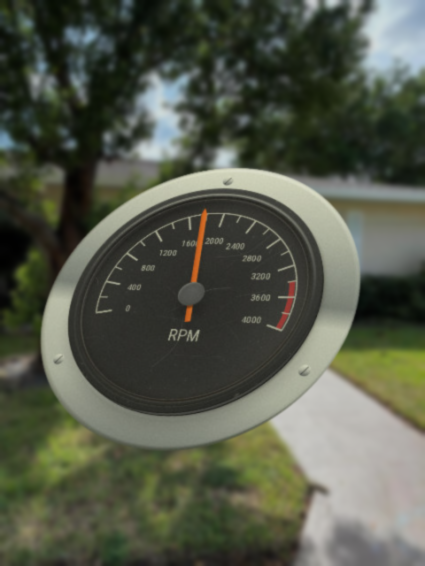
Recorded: 1800 rpm
